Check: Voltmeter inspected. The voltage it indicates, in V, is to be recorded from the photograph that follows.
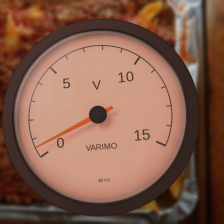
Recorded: 0.5 V
